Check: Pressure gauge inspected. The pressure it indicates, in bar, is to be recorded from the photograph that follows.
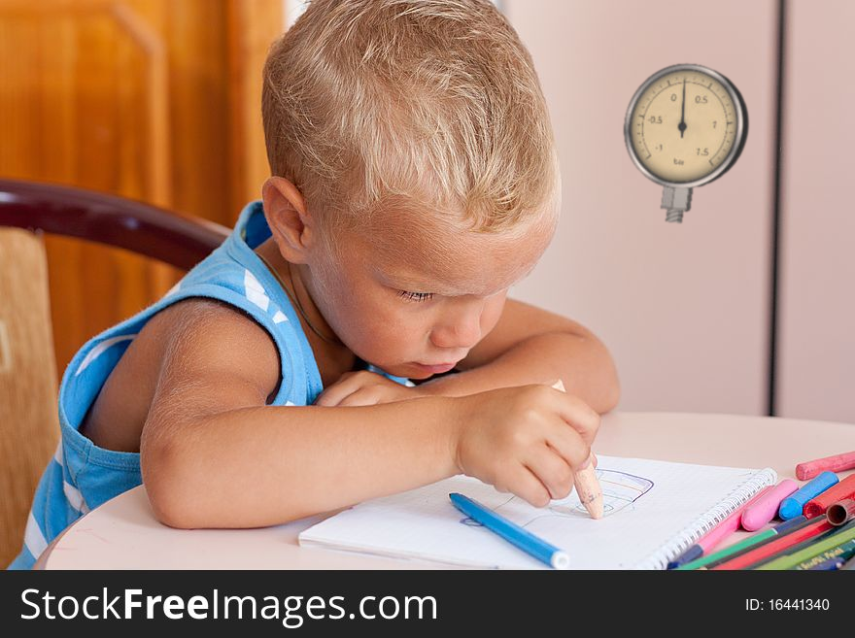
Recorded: 0.2 bar
